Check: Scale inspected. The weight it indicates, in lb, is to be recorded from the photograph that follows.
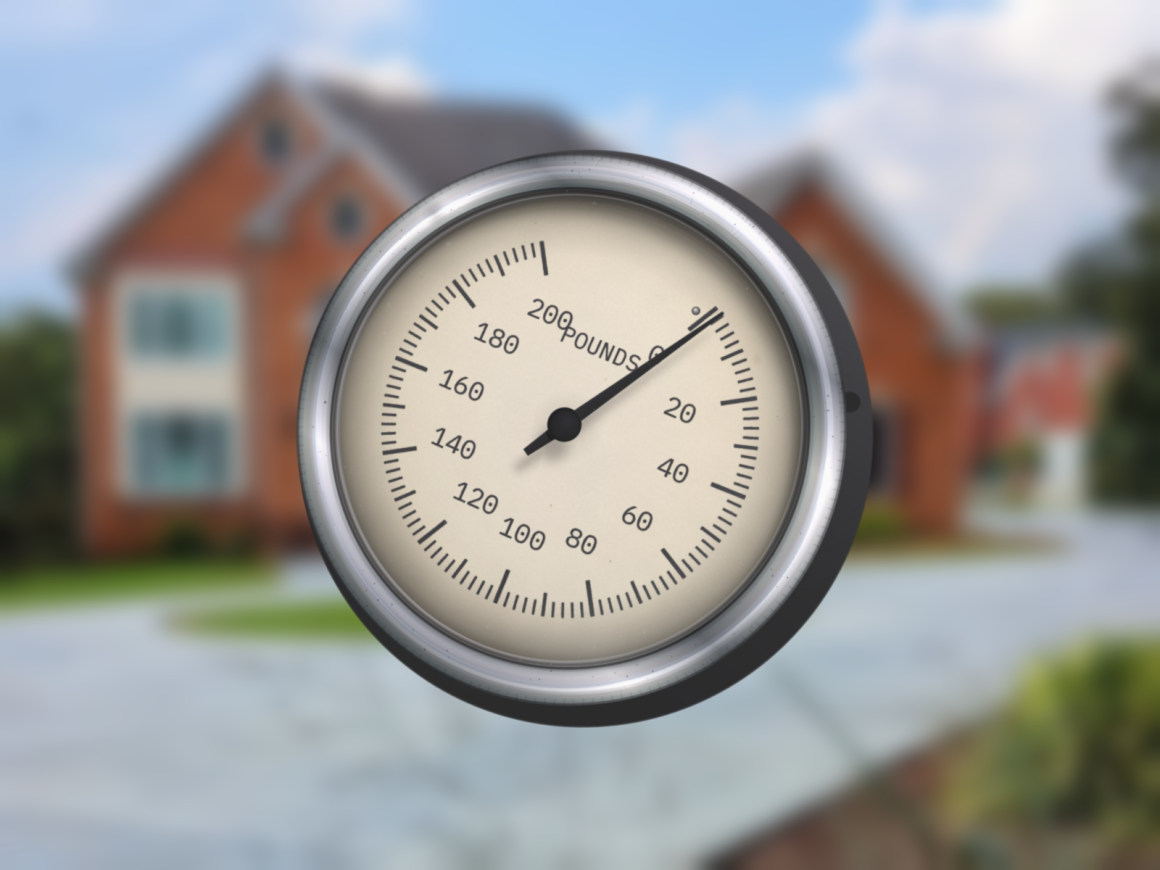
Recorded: 2 lb
